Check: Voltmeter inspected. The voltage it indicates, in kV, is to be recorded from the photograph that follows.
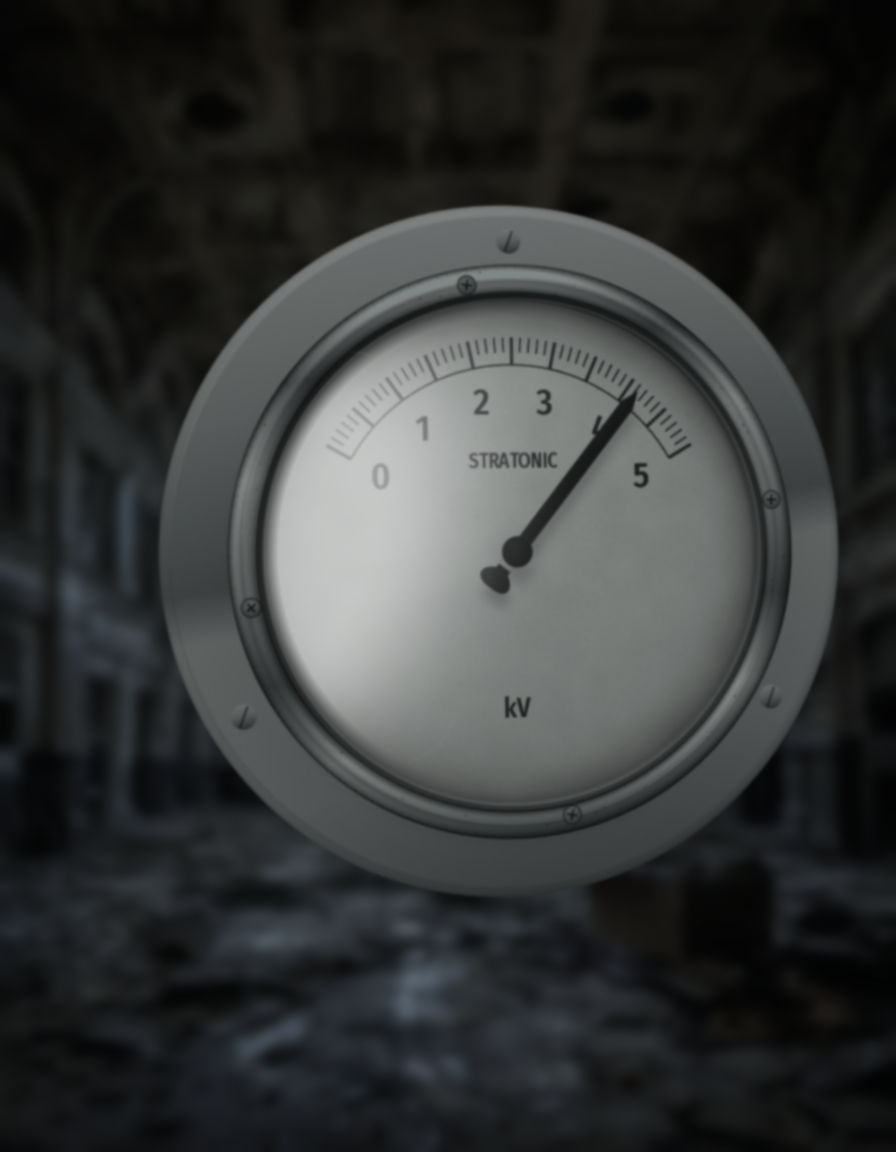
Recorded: 4.1 kV
